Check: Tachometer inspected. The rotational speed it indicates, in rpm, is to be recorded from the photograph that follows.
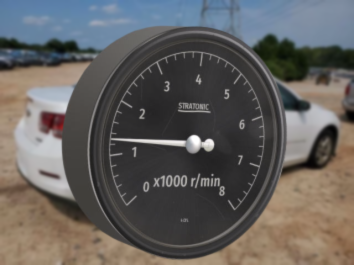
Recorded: 1300 rpm
